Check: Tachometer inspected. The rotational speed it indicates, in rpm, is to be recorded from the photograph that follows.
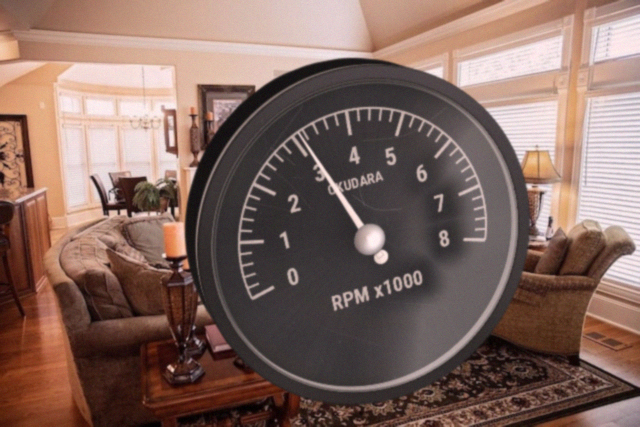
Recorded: 3100 rpm
